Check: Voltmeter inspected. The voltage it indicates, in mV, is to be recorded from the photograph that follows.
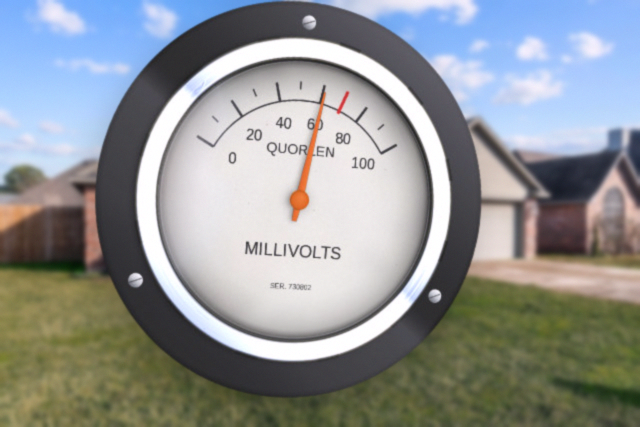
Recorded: 60 mV
